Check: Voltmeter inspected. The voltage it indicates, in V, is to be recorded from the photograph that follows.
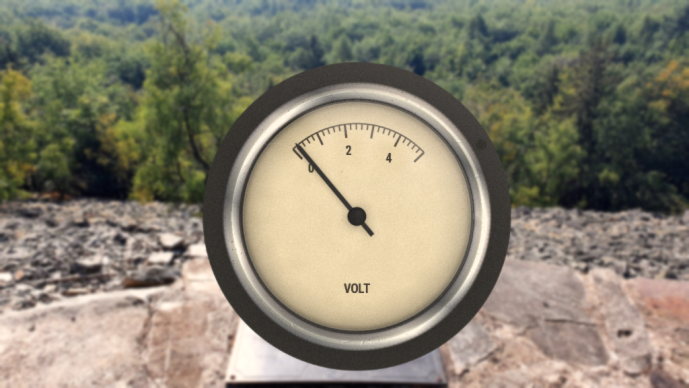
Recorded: 0.2 V
